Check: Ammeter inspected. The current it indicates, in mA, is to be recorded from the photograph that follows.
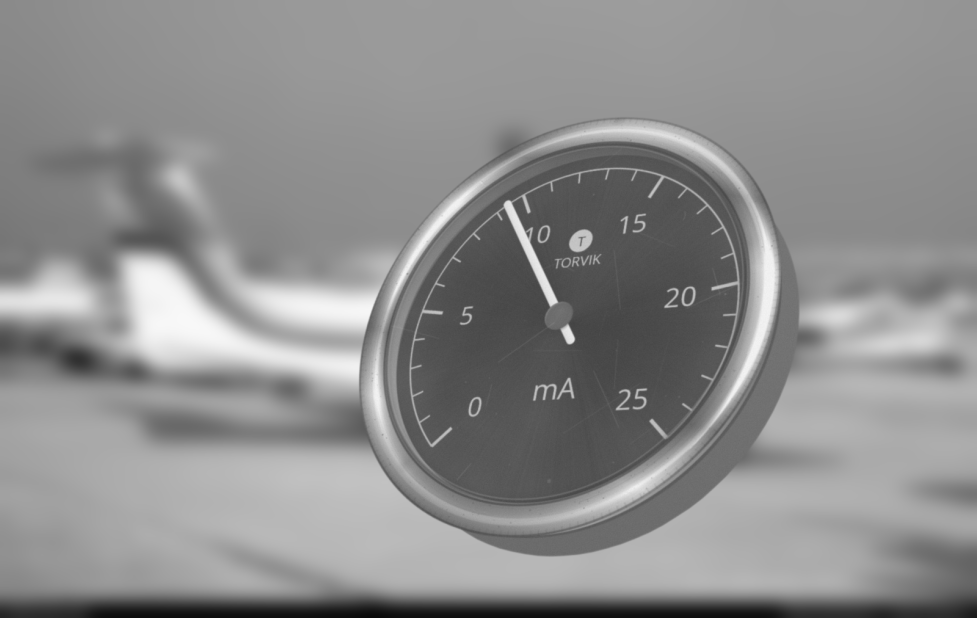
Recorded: 9.5 mA
